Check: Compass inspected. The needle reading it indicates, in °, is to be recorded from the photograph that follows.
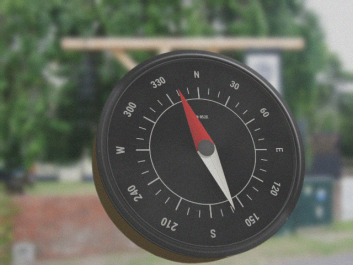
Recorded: 340 °
